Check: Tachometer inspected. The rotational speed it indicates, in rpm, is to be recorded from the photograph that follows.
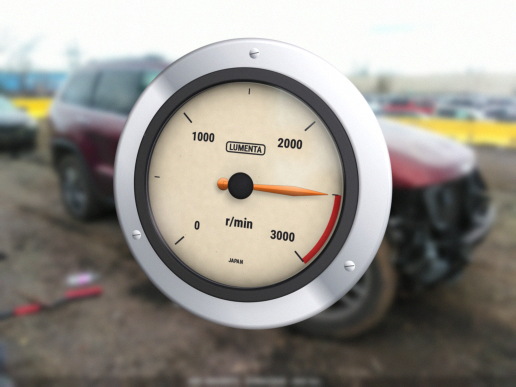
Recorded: 2500 rpm
